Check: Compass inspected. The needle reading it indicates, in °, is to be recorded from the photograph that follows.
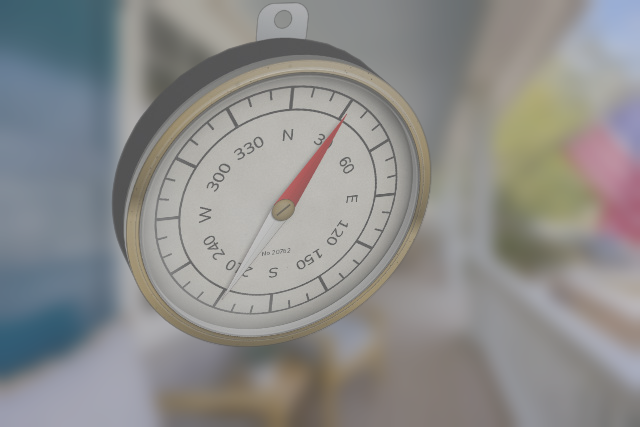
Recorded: 30 °
